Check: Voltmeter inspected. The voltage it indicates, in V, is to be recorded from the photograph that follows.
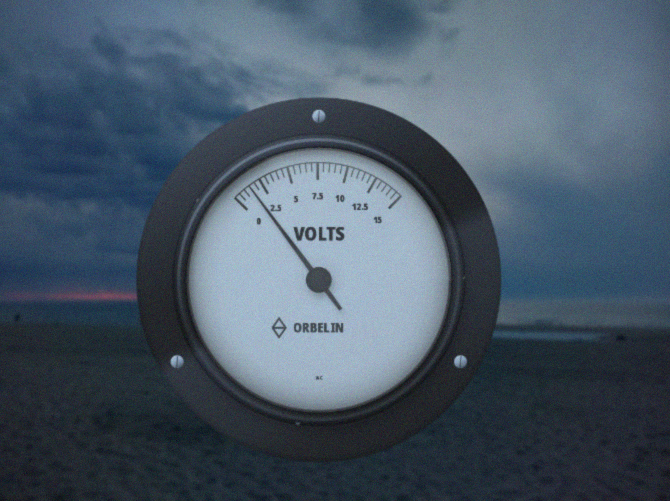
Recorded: 1.5 V
